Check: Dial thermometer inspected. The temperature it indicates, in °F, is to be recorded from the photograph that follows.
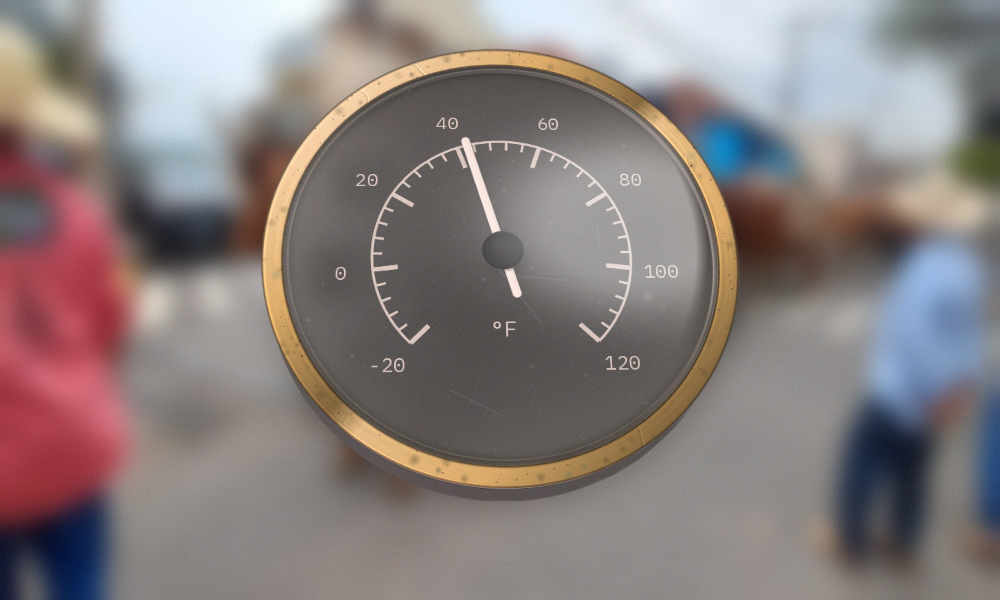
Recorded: 42 °F
